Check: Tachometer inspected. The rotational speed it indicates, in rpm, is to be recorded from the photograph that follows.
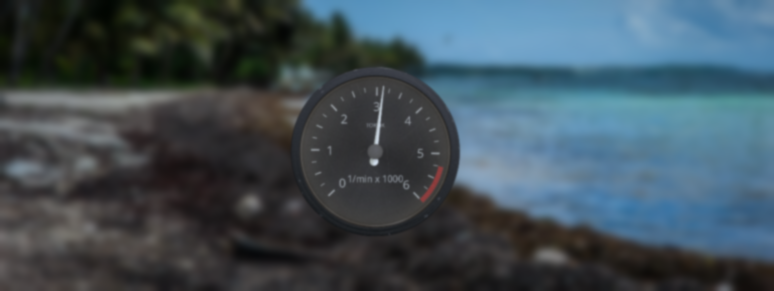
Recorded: 3125 rpm
